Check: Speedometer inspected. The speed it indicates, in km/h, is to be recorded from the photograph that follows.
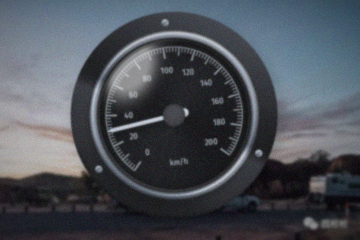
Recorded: 30 km/h
